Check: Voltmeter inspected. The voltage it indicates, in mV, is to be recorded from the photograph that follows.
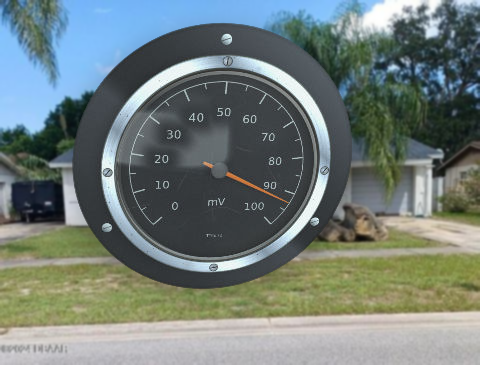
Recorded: 92.5 mV
